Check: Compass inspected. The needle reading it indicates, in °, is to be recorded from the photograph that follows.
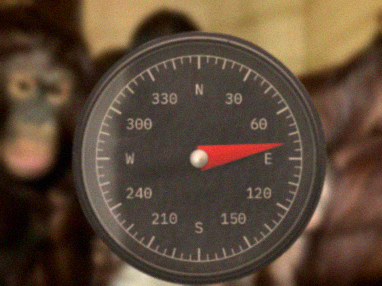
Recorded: 80 °
